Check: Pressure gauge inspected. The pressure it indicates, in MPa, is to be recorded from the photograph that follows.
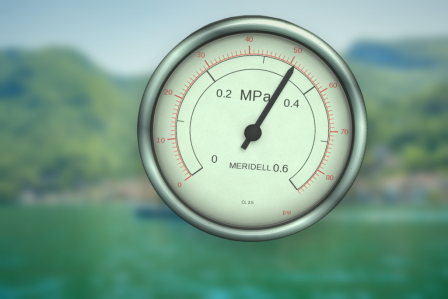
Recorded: 0.35 MPa
